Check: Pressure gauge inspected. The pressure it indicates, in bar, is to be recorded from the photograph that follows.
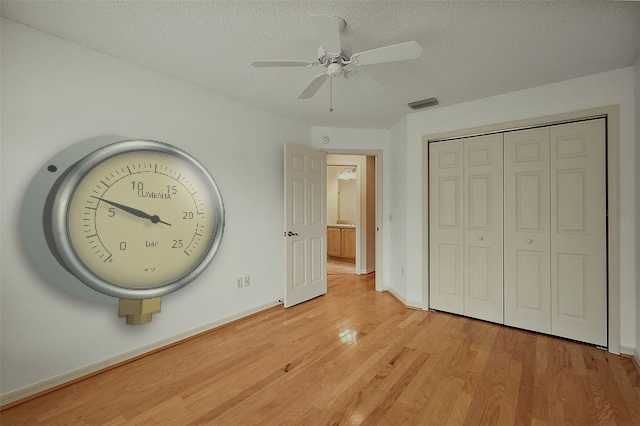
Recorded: 6 bar
